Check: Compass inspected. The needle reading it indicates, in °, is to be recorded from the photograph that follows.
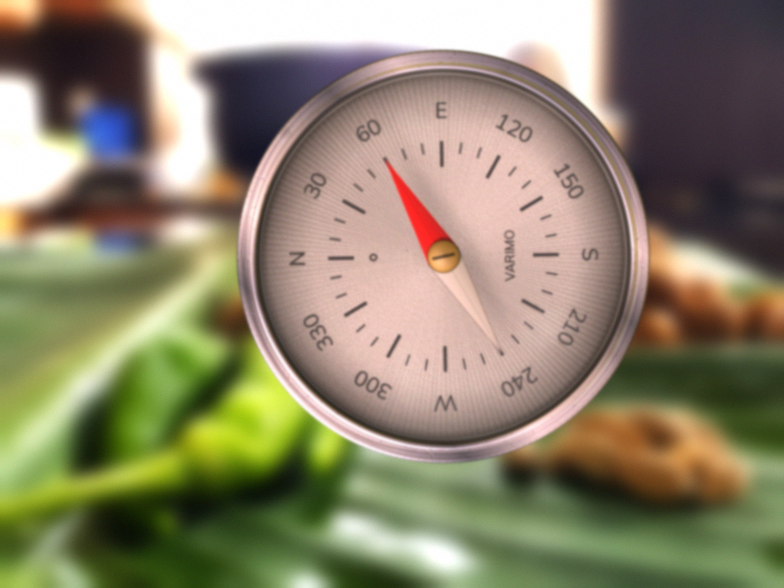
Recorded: 60 °
